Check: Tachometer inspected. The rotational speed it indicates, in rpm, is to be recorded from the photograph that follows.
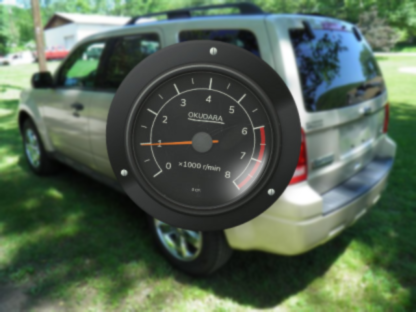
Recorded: 1000 rpm
